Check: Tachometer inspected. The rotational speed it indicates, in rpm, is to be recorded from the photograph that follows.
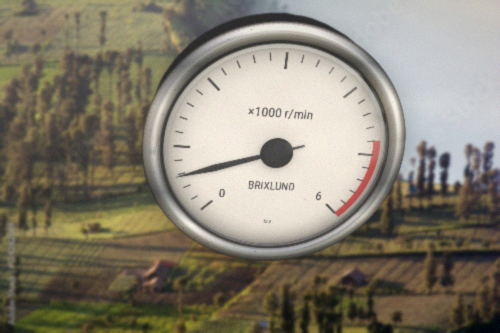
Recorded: 600 rpm
